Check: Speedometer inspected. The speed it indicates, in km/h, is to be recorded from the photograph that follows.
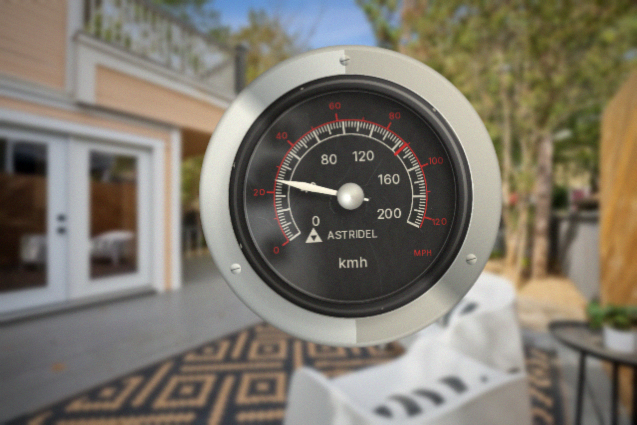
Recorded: 40 km/h
